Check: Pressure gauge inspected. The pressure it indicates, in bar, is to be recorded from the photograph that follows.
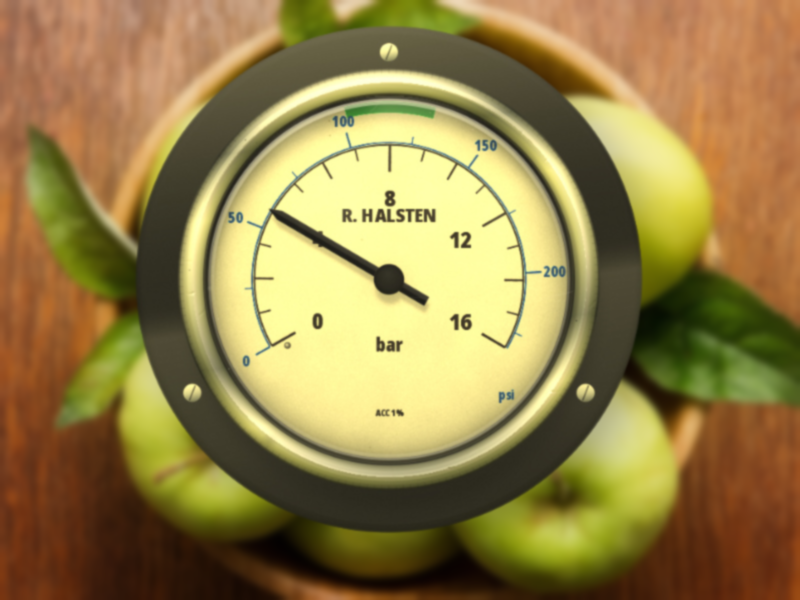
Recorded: 4 bar
